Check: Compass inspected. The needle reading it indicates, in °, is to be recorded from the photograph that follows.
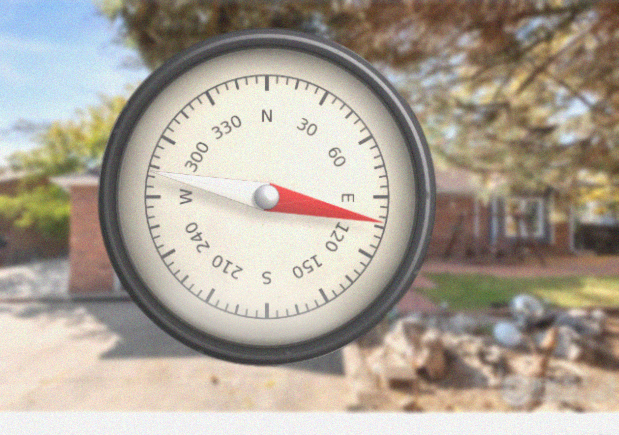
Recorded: 102.5 °
